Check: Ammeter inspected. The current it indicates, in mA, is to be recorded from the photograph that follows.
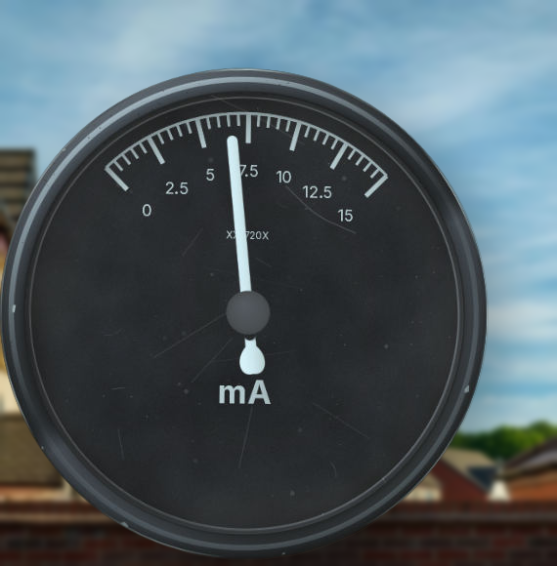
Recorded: 6.5 mA
